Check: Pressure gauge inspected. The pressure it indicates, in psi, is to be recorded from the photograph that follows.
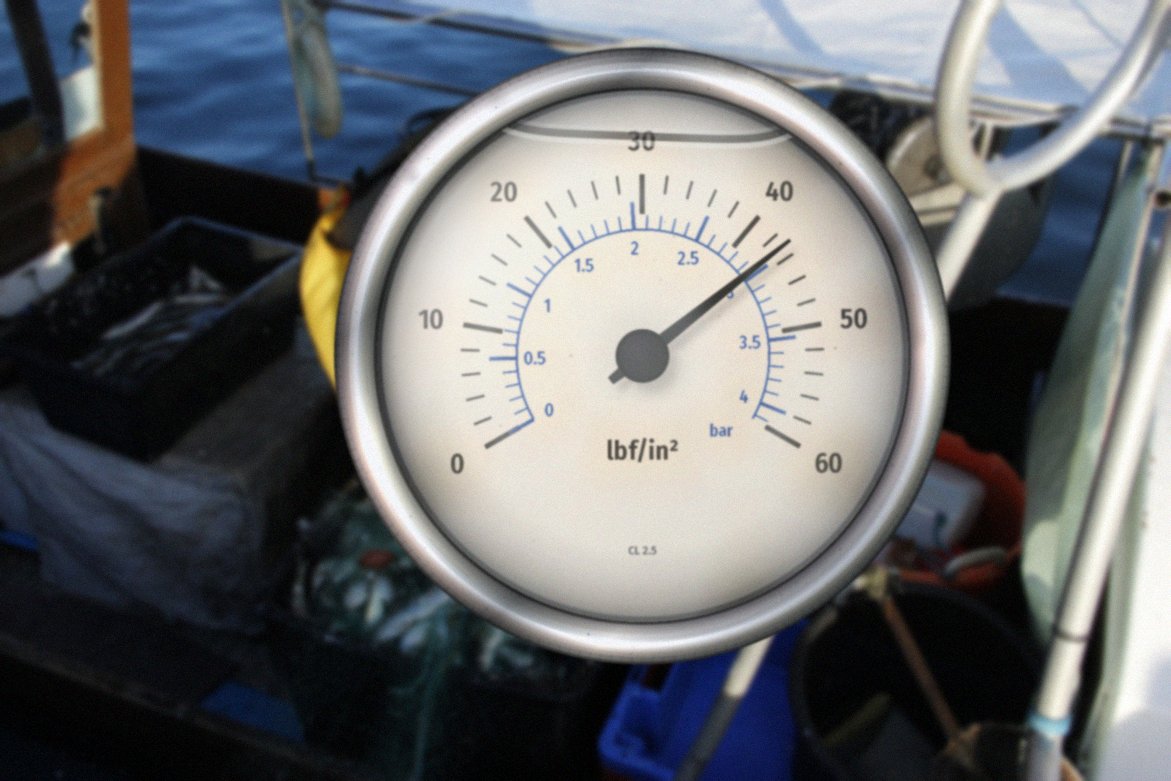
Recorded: 43 psi
